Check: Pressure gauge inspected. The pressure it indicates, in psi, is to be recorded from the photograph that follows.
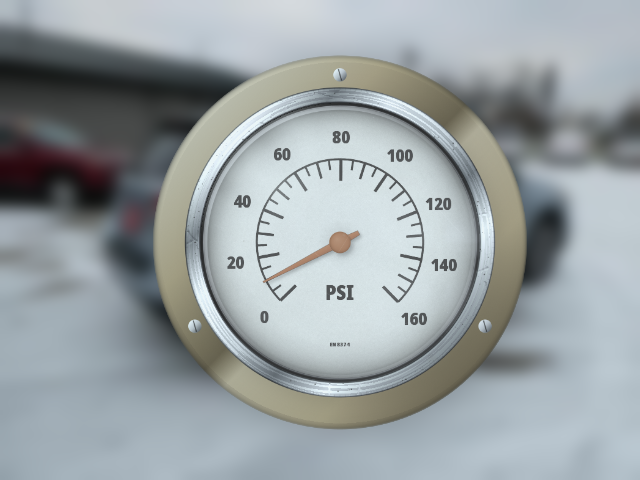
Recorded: 10 psi
